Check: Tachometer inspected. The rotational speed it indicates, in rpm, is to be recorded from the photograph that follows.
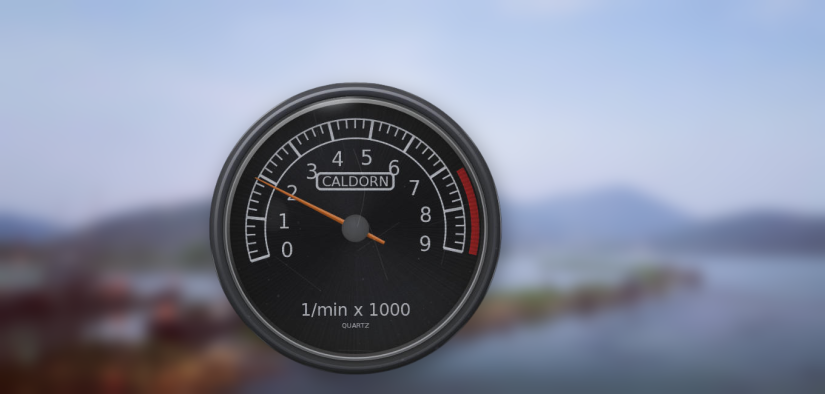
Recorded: 1900 rpm
